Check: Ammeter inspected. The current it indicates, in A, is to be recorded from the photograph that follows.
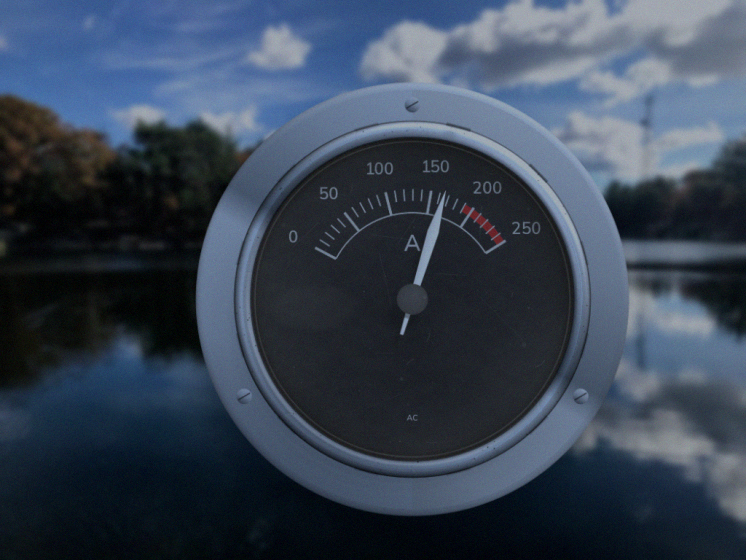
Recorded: 165 A
